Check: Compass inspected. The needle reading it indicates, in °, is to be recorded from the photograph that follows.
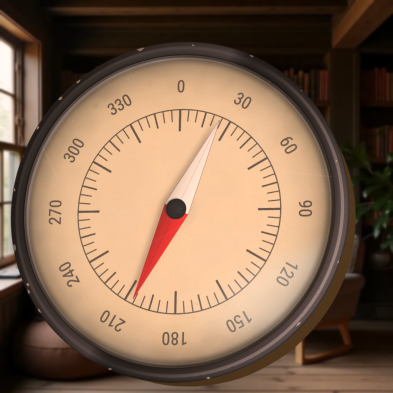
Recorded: 205 °
